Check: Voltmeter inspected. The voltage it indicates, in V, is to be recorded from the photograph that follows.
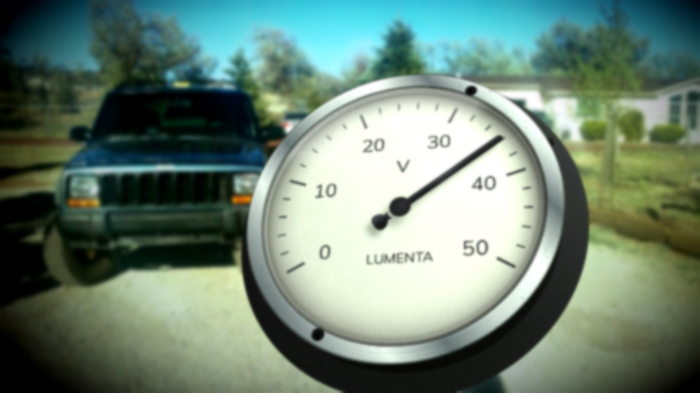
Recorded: 36 V
